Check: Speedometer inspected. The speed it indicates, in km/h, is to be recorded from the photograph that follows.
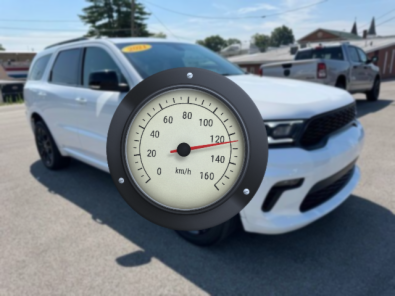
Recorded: 125 km/h
